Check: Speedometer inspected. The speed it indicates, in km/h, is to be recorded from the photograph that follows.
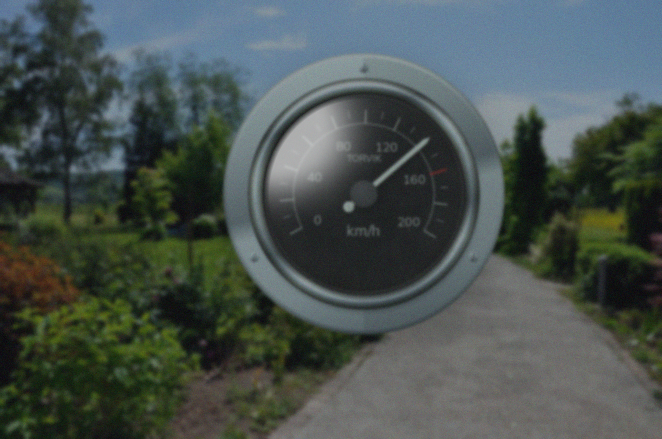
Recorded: 140 km/h
